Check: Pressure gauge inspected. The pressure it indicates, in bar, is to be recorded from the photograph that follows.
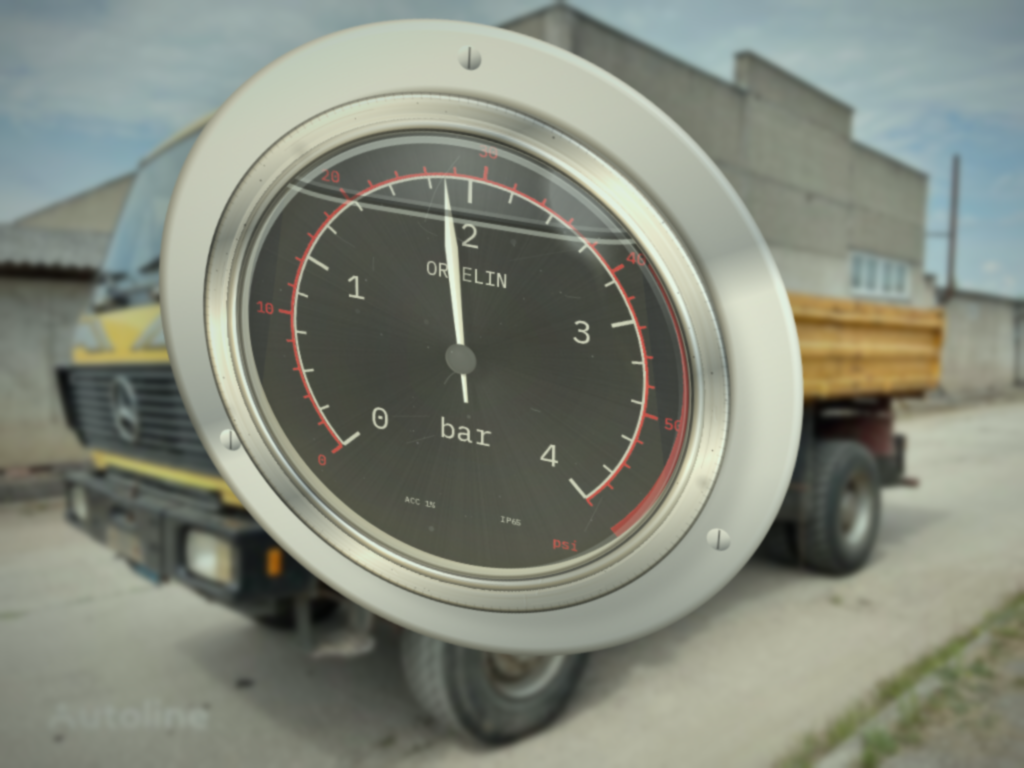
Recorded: 1.9 bar
